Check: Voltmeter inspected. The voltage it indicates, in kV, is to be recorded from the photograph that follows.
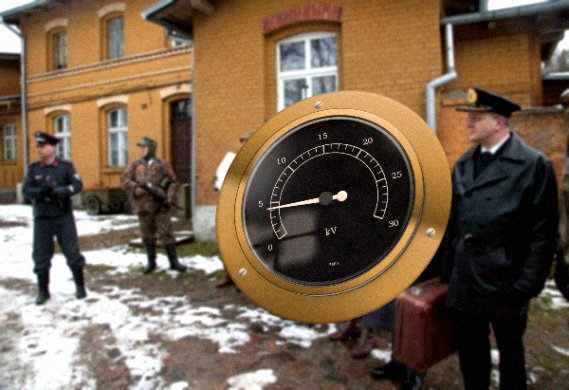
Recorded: 4 kV
